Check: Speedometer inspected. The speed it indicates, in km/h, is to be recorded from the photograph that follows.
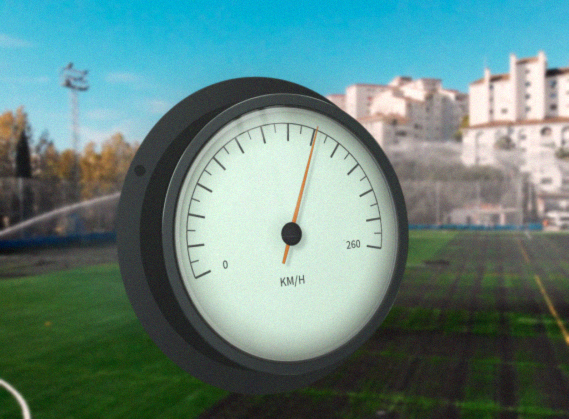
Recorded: 160 km/h
